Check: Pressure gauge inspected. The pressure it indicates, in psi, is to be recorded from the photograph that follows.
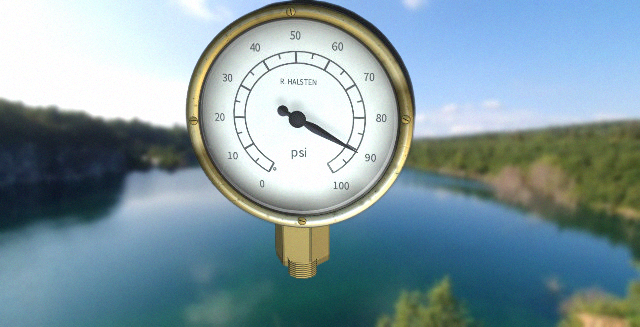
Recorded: 90 psi
